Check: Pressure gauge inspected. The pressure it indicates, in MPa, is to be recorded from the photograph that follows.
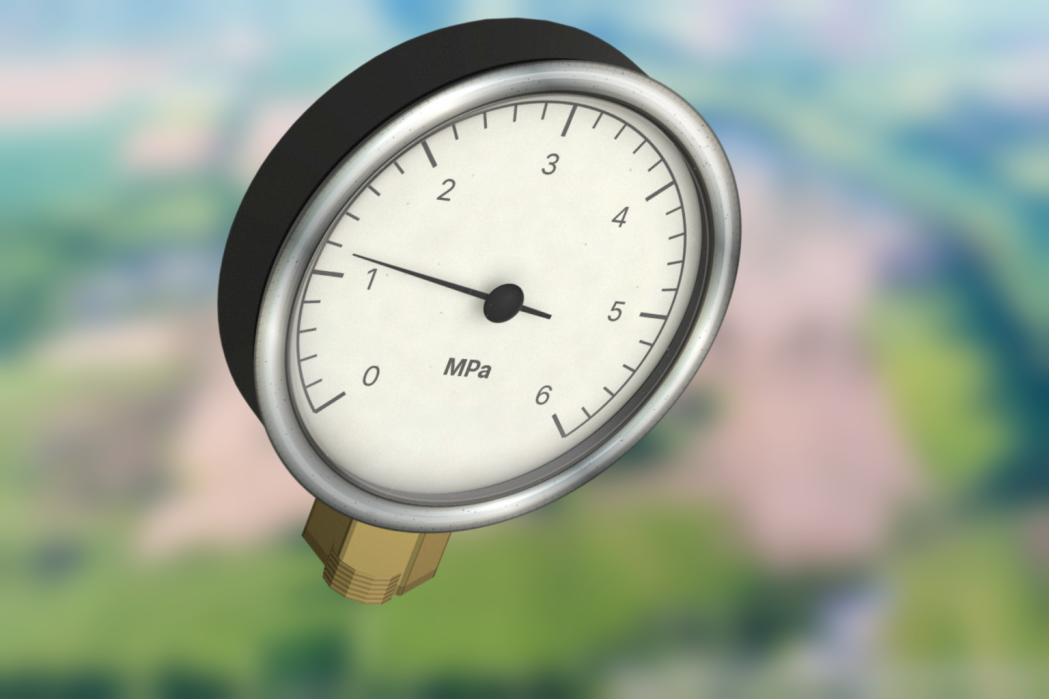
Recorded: 1.2 MPa
